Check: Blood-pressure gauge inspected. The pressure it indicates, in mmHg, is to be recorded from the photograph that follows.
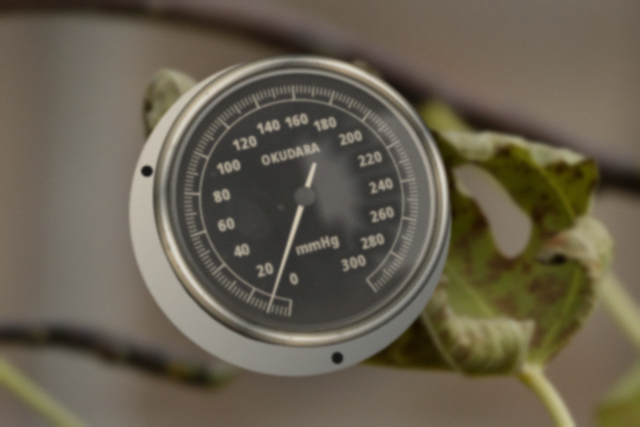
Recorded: 10 mmHg
